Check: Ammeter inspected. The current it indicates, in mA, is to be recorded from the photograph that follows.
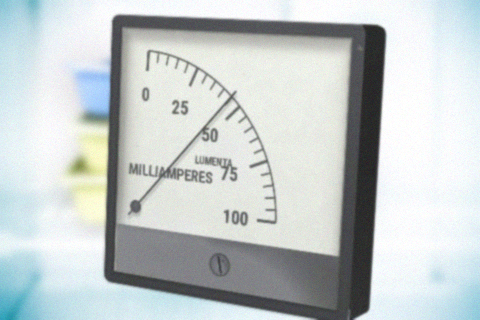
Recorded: 45 mA
